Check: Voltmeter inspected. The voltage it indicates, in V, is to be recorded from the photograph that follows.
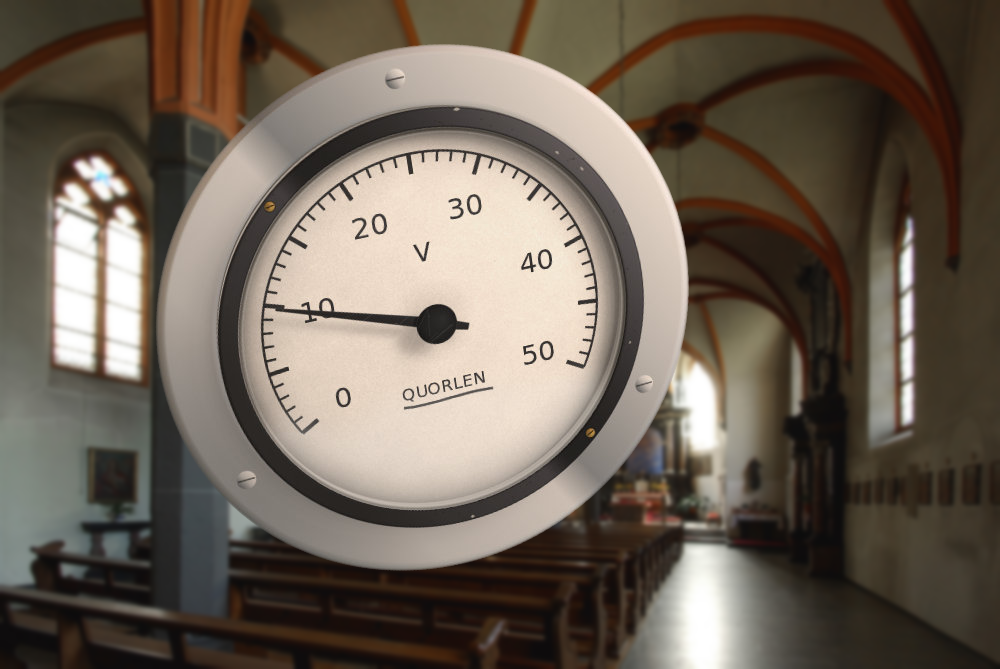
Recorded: 10 V
